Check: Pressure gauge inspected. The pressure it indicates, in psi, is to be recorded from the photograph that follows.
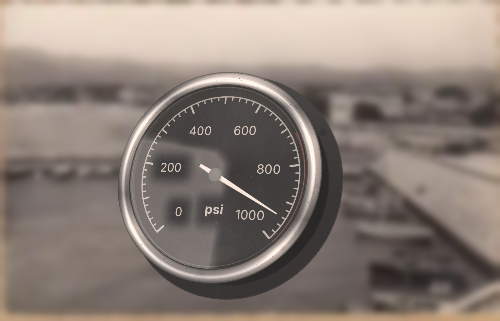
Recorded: 940 psi
